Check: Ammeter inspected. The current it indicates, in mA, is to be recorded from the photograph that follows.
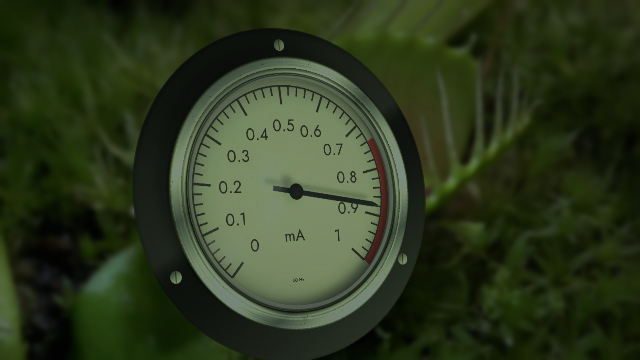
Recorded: 0.88 mA
